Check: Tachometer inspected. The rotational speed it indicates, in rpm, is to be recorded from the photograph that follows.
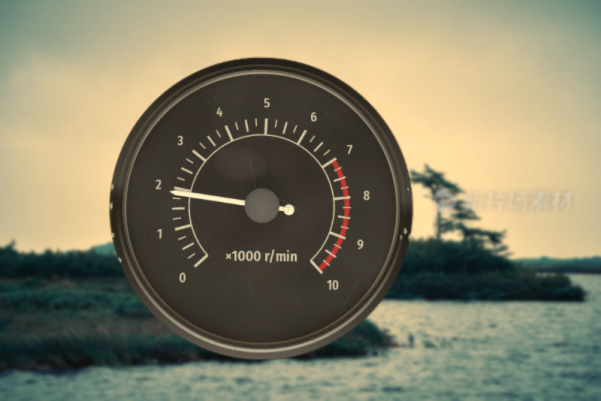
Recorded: 1875 rpm
